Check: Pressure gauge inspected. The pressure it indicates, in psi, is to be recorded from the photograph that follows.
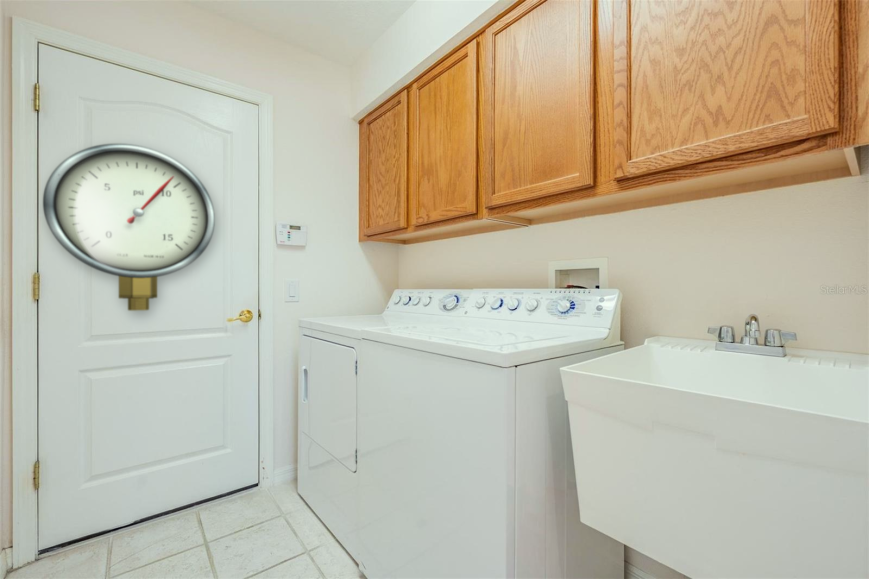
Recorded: 9.5 psi
